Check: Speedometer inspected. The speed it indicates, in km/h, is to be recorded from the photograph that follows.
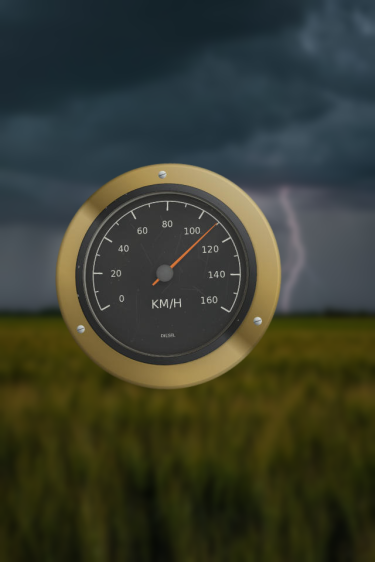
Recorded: 110 km/h
